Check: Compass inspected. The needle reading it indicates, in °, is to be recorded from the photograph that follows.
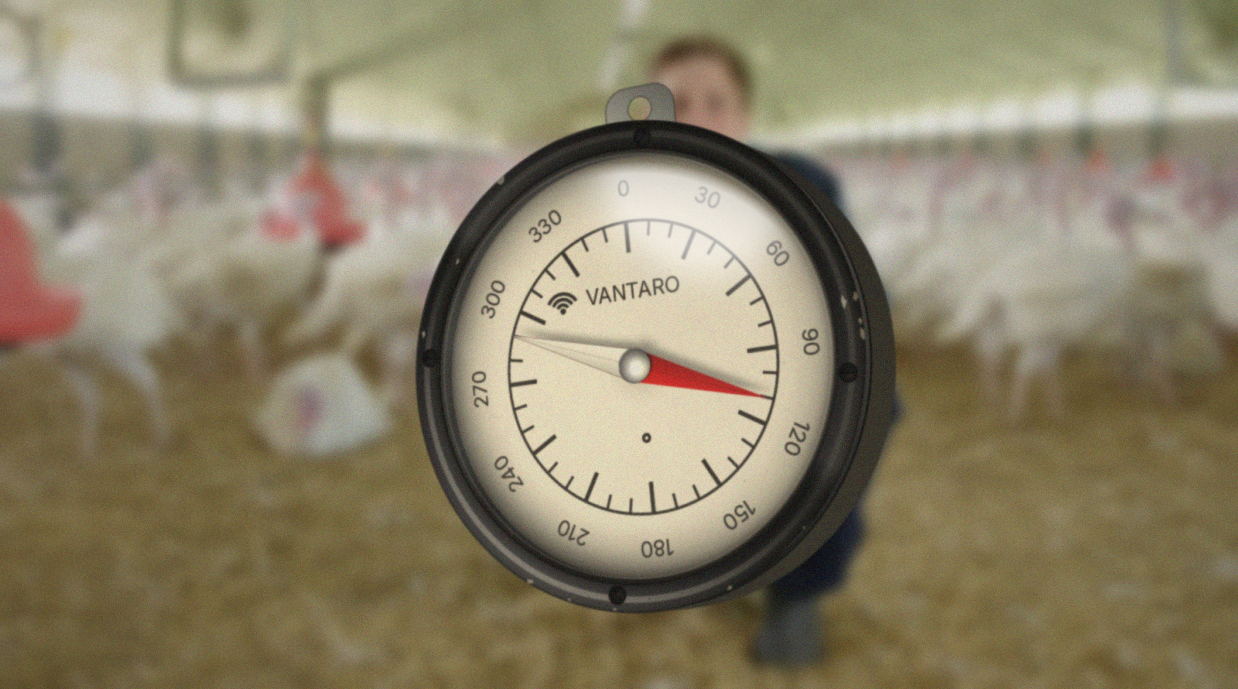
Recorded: 110 °
